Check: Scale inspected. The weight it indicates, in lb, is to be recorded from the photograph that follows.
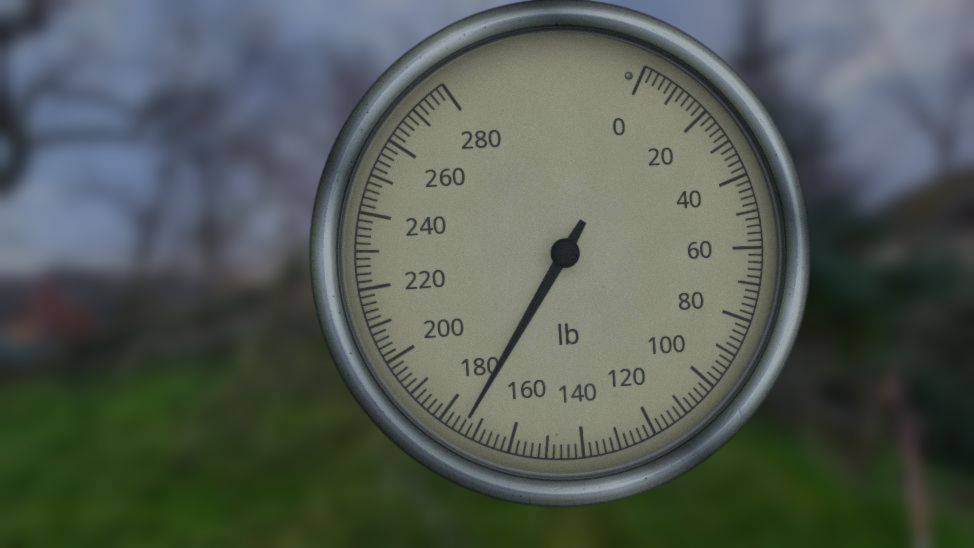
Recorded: 174 lb
